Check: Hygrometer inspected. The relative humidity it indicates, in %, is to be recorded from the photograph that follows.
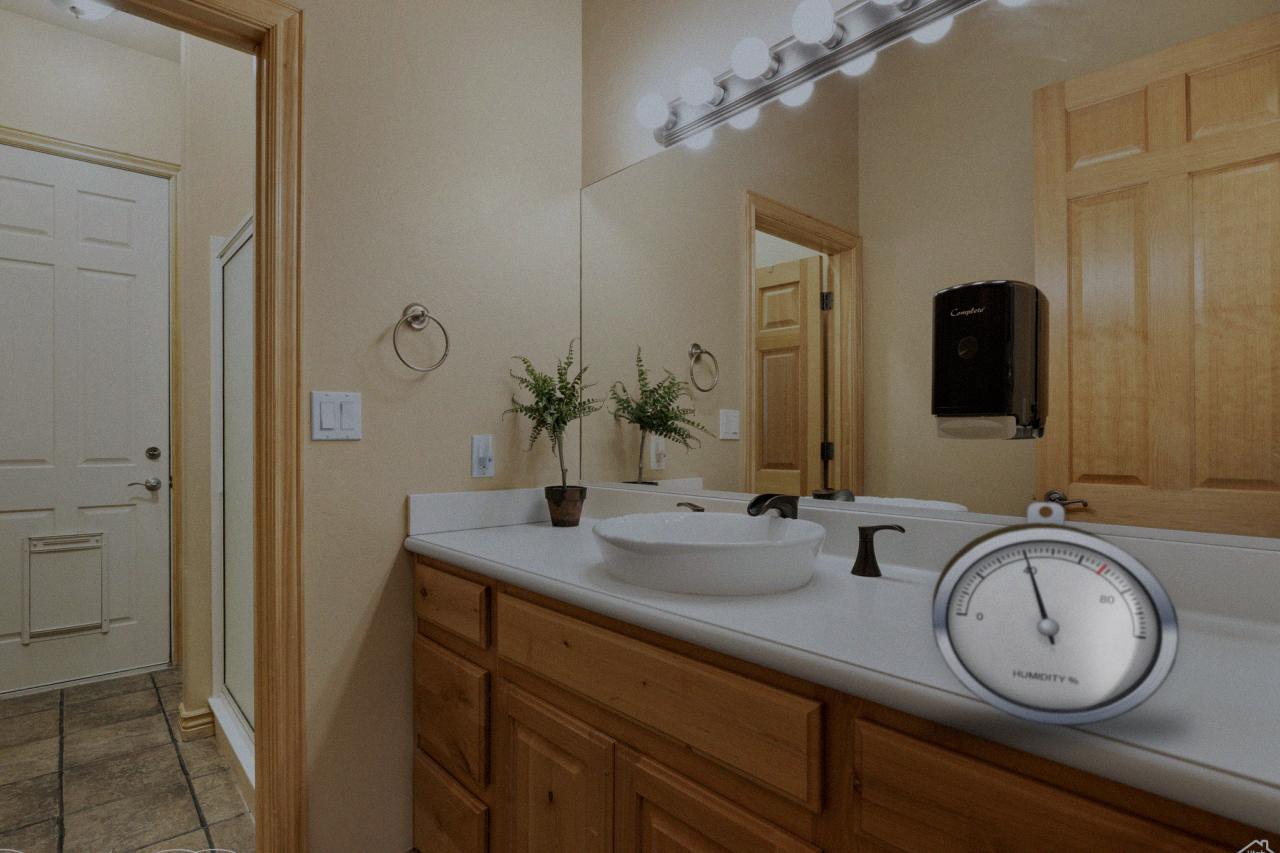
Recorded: 40 %
